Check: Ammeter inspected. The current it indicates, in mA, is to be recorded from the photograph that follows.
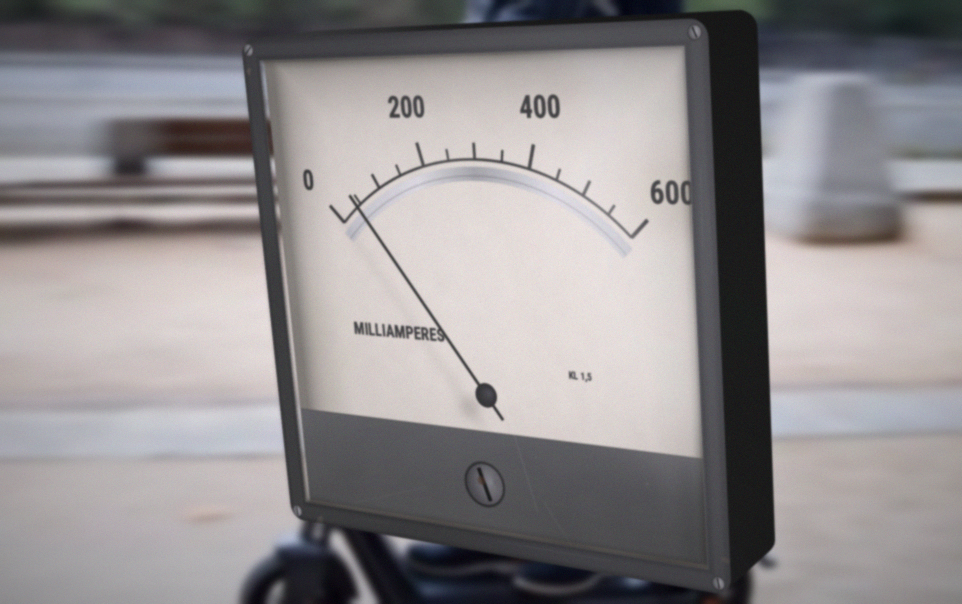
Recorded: 50 mA
